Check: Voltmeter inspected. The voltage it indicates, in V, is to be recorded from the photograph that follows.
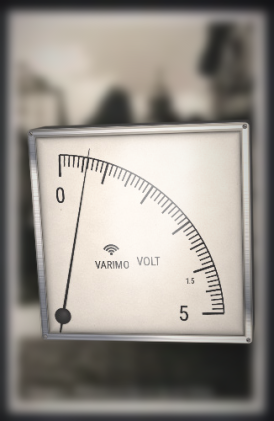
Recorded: 0.6 V
